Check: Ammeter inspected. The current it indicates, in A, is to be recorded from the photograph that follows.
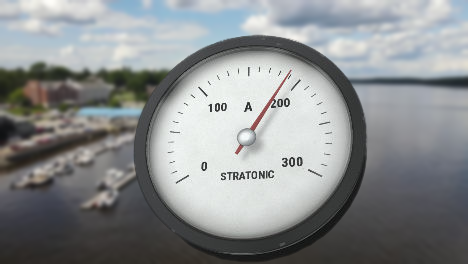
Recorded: 190 A
